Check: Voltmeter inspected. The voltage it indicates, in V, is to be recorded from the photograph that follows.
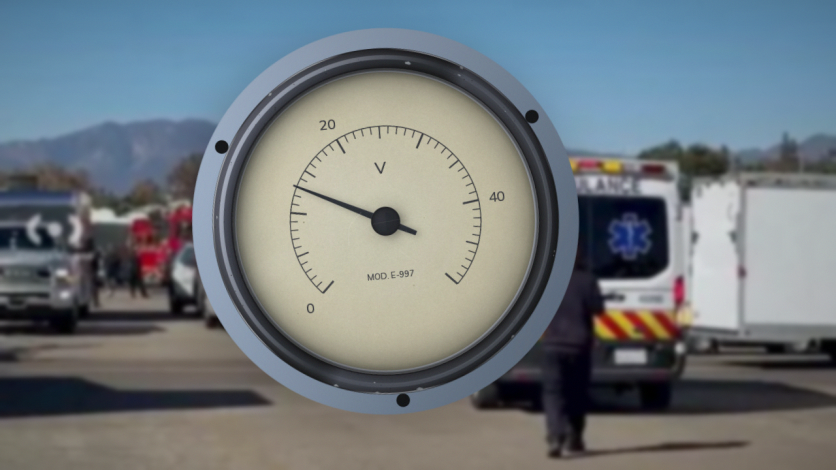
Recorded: 13 V
